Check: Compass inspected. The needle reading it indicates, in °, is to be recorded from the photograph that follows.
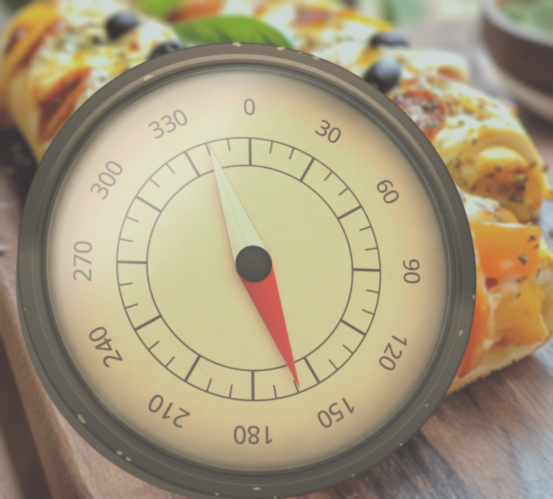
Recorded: 160 °
